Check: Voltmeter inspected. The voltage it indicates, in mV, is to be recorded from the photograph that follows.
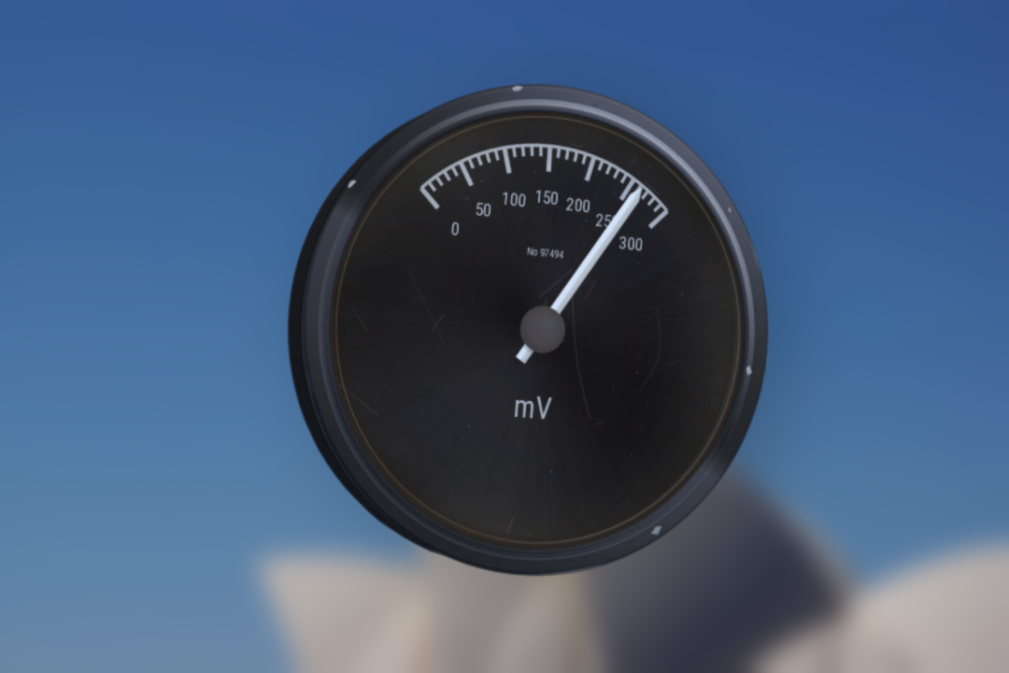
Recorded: 260 mV
